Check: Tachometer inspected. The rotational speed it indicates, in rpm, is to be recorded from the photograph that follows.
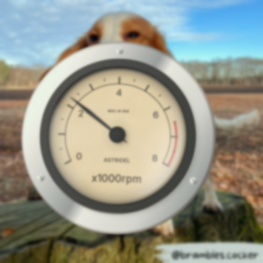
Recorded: 2250 rpm
